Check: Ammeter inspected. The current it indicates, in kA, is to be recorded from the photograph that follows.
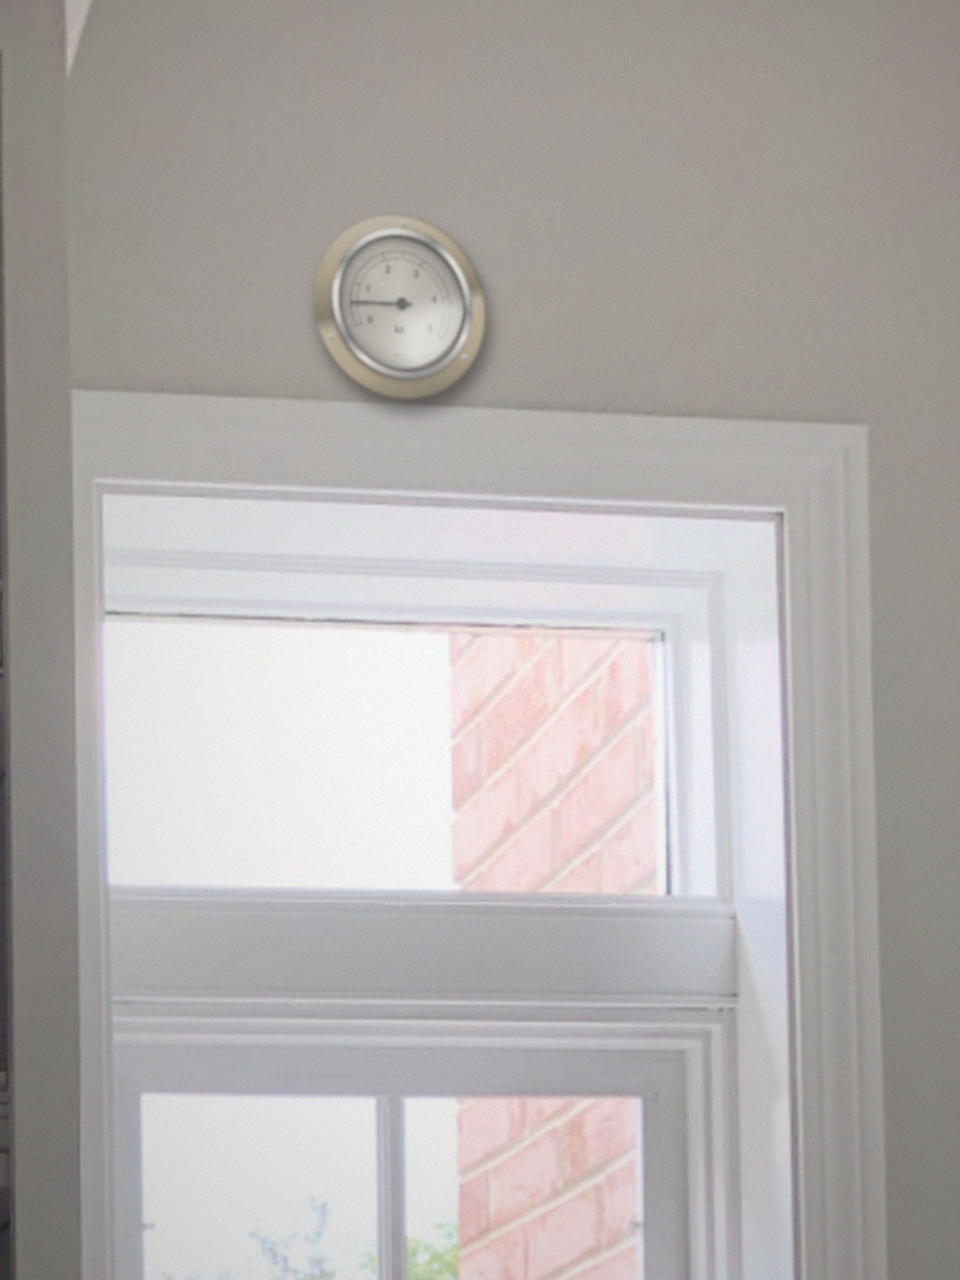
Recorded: 0.5 kA
